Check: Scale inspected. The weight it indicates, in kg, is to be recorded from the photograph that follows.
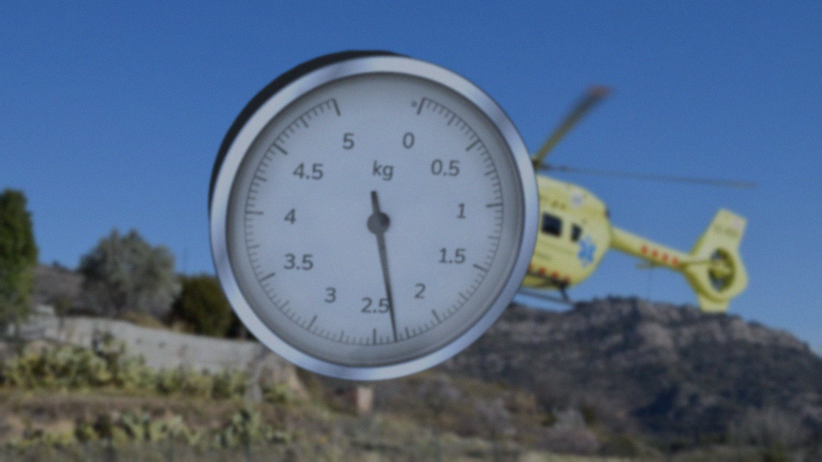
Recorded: 2.35 kg
